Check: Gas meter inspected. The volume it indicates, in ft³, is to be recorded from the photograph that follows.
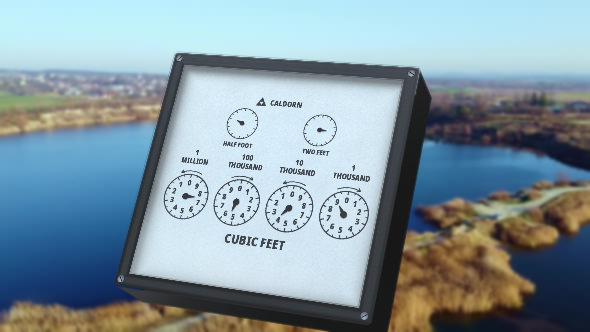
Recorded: 753900 ft³
